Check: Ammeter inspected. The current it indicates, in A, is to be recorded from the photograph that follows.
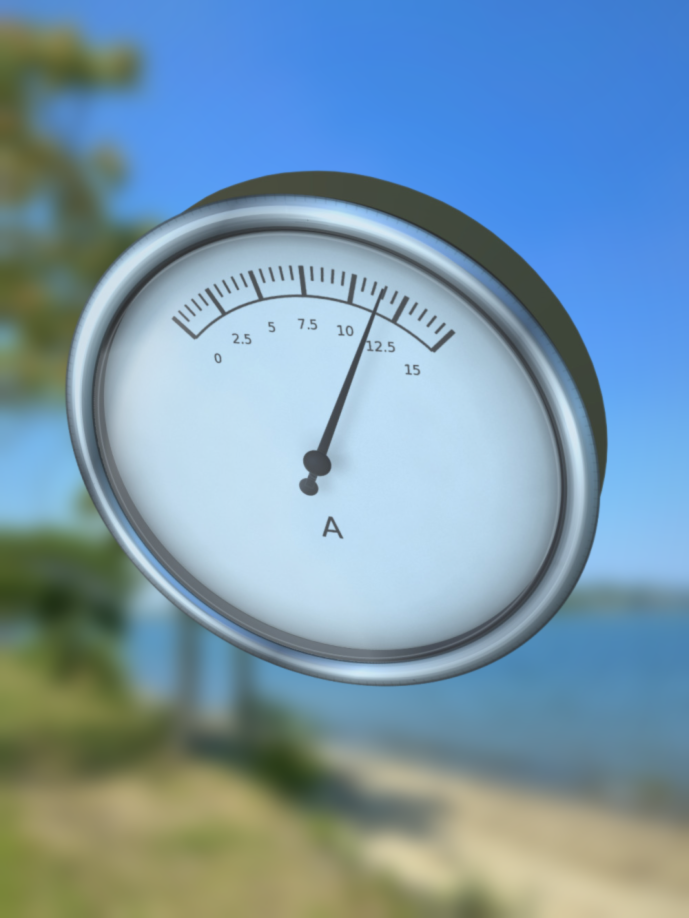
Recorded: 11.5 A
